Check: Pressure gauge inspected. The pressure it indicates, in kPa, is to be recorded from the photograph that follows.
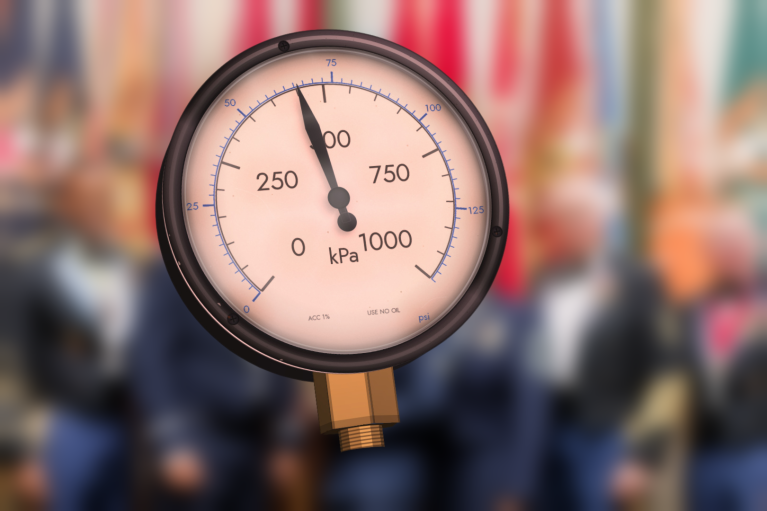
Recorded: 450 kPa
